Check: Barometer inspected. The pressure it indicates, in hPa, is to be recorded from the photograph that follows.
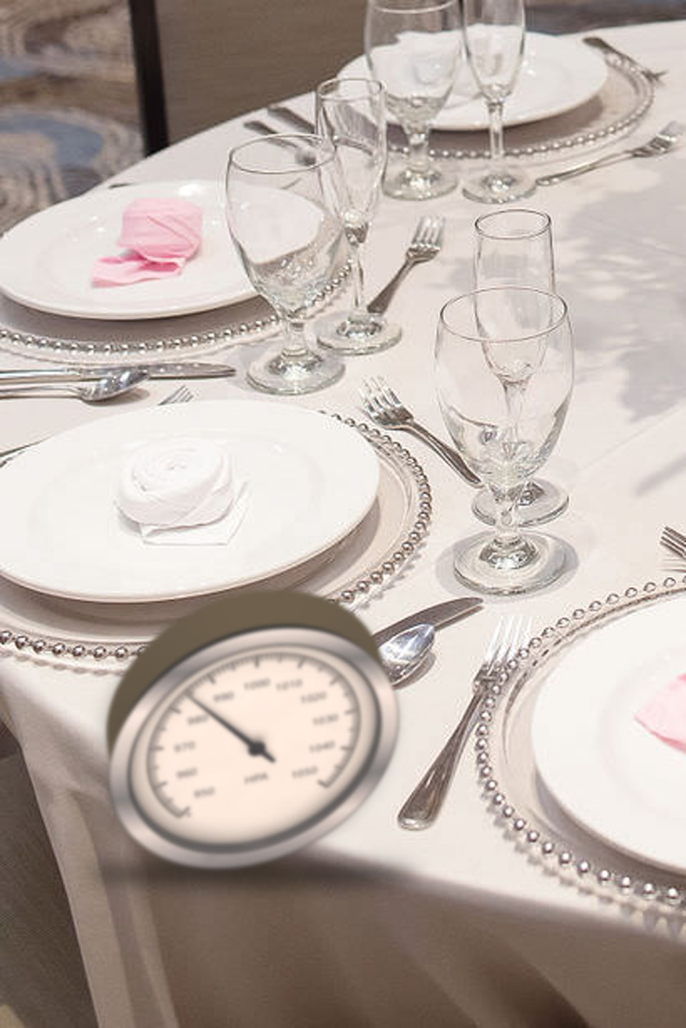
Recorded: 985 hPa
